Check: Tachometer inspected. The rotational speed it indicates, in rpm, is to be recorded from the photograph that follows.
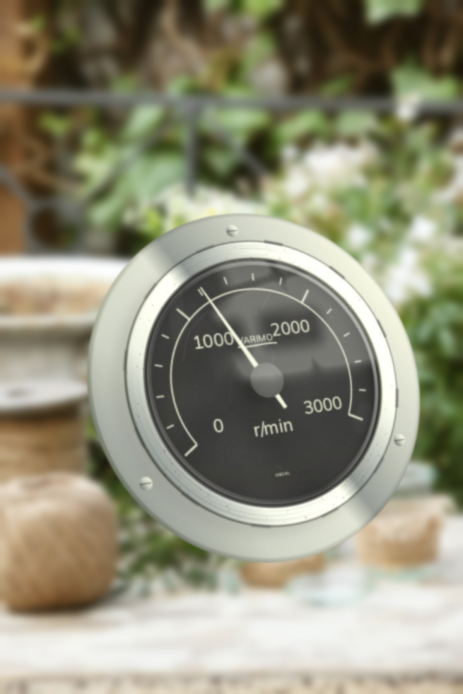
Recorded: 1200 rpm
